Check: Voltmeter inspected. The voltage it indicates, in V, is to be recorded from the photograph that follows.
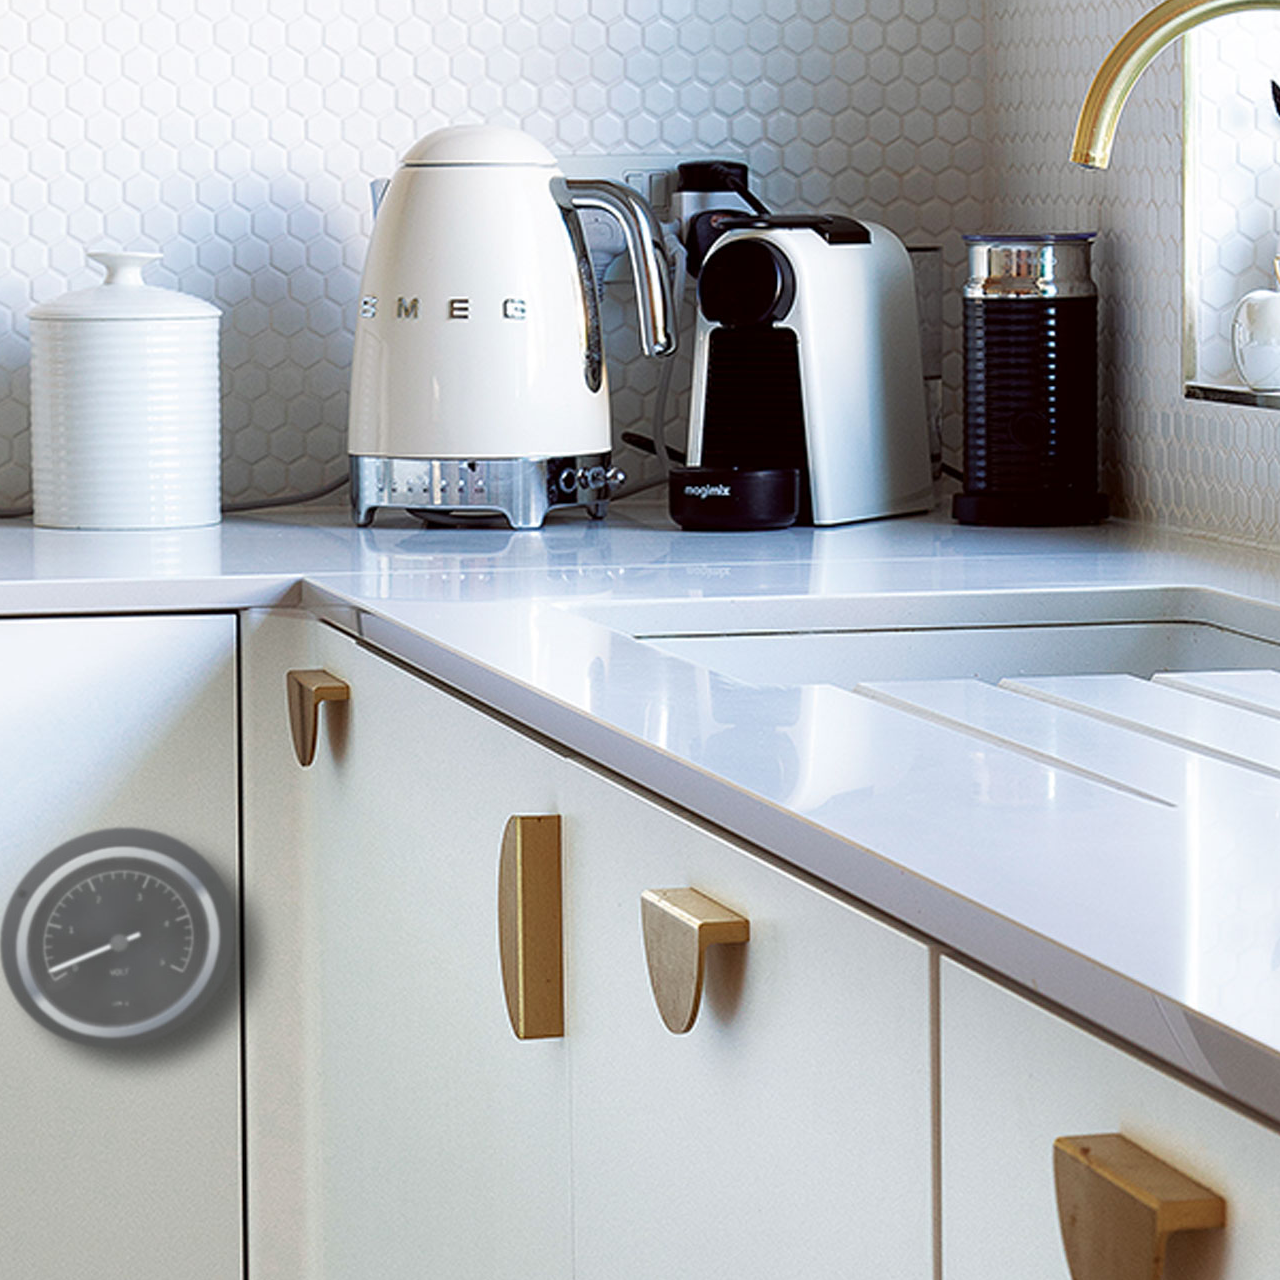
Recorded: 0.2 V
